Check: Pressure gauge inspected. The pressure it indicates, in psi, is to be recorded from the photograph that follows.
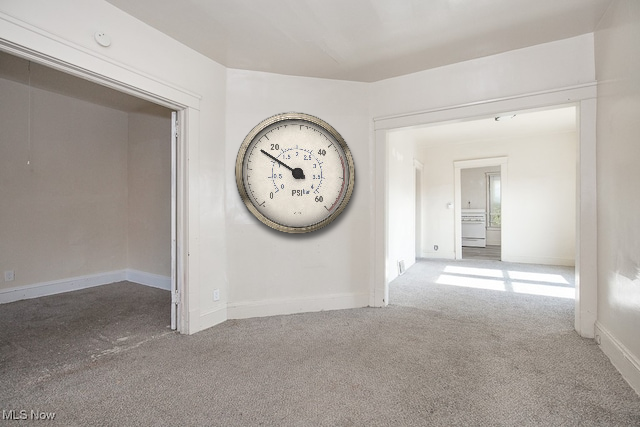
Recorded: 16 psi
